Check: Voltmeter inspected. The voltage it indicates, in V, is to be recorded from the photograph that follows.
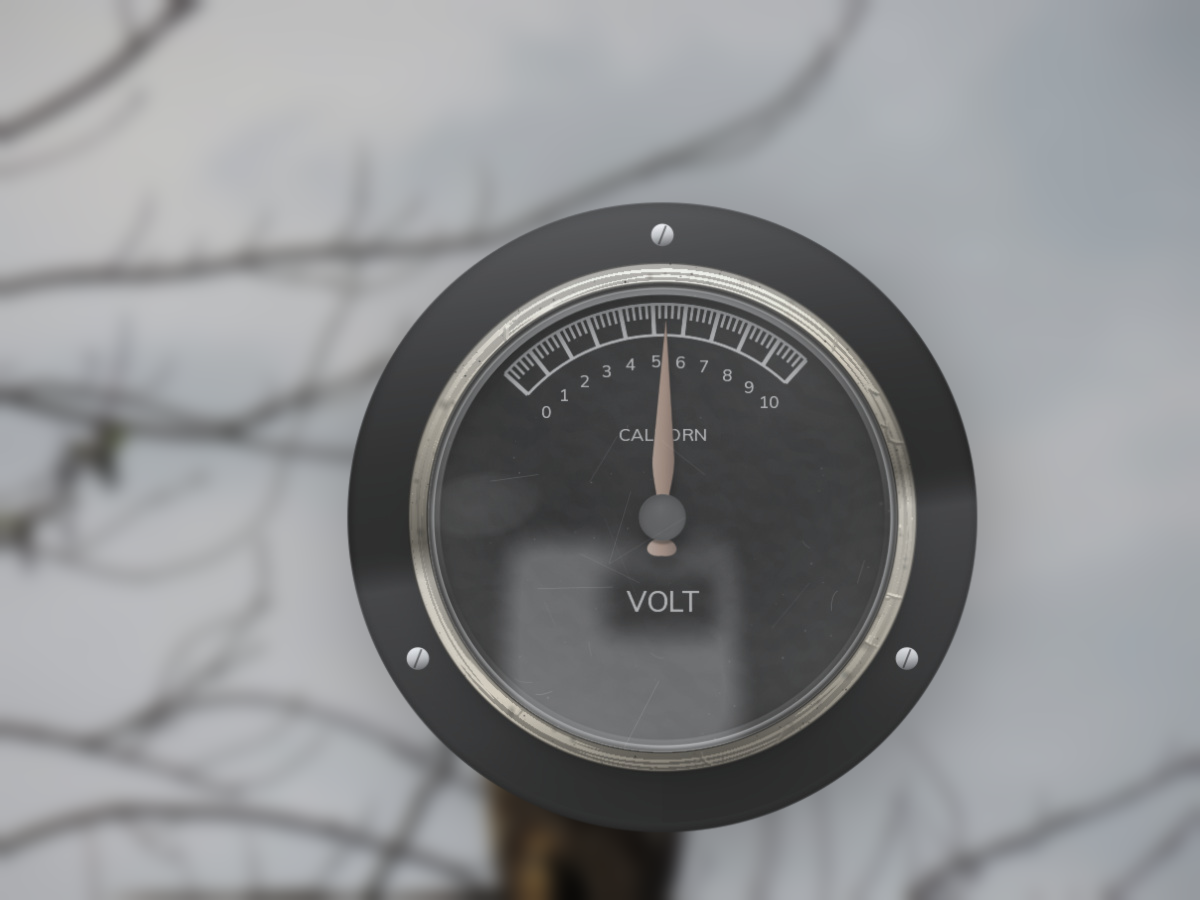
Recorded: 5.4 V
